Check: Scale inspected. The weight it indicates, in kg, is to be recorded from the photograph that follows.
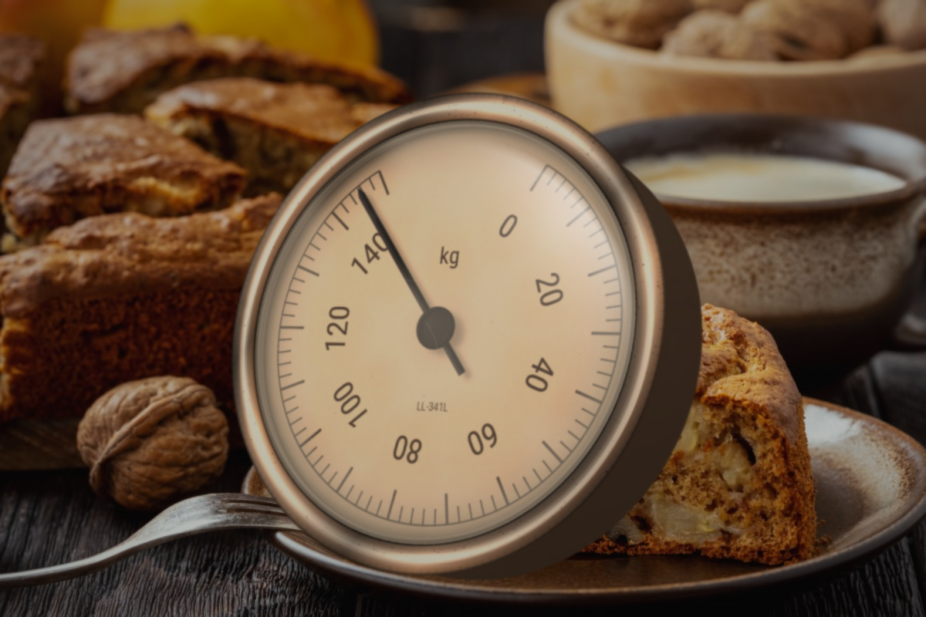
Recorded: 146 kg
